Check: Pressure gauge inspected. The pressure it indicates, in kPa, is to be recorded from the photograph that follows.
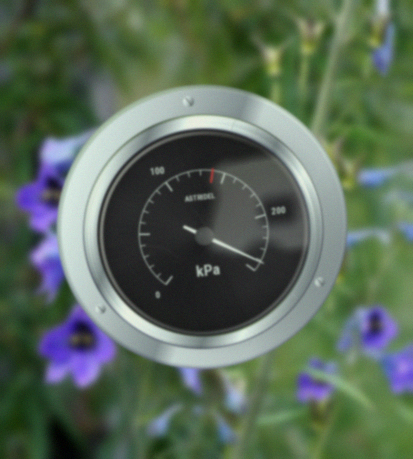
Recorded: 240 kPa
